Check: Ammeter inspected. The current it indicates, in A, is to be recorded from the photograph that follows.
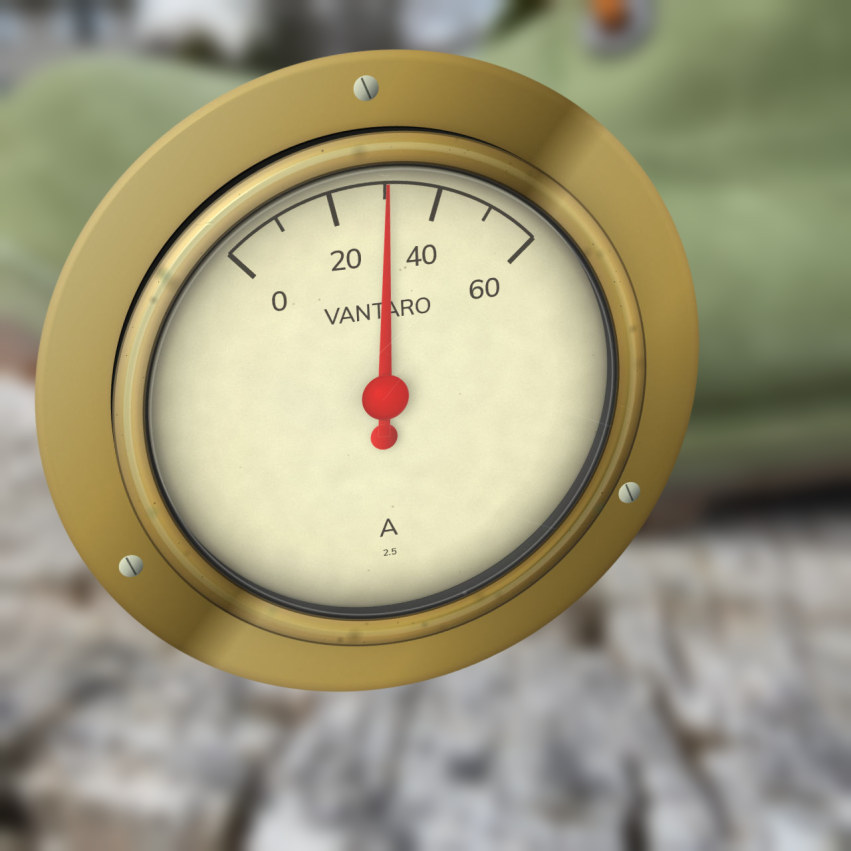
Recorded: 30 A
